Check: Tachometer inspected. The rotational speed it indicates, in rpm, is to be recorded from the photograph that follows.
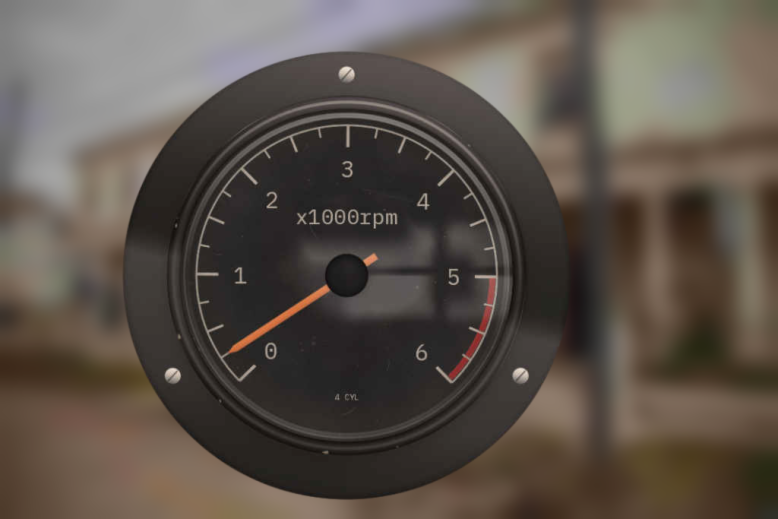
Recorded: 250 rpm
